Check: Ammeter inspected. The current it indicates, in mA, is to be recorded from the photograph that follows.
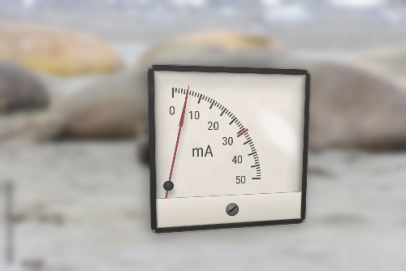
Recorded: 5 mA
